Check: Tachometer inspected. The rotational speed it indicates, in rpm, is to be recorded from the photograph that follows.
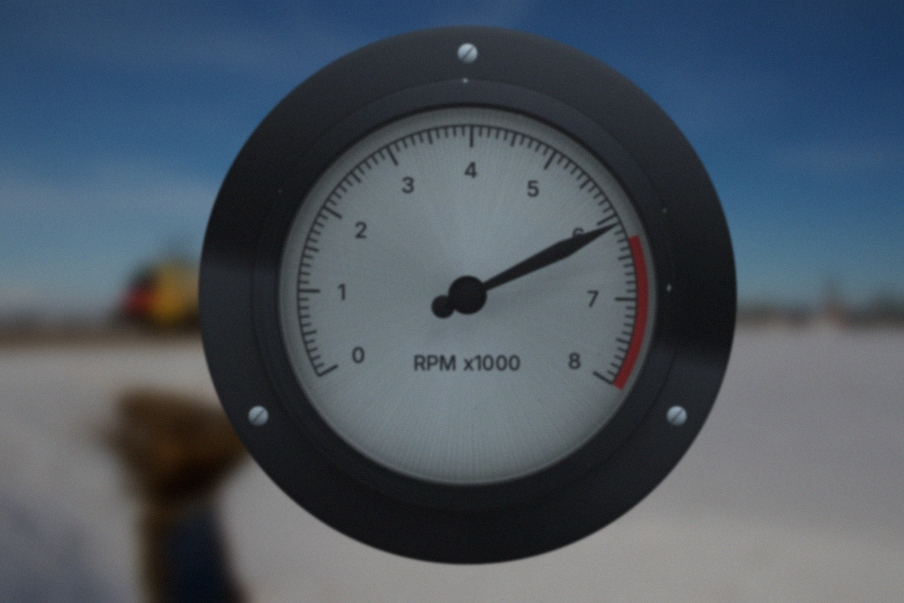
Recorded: 6100 rpm
